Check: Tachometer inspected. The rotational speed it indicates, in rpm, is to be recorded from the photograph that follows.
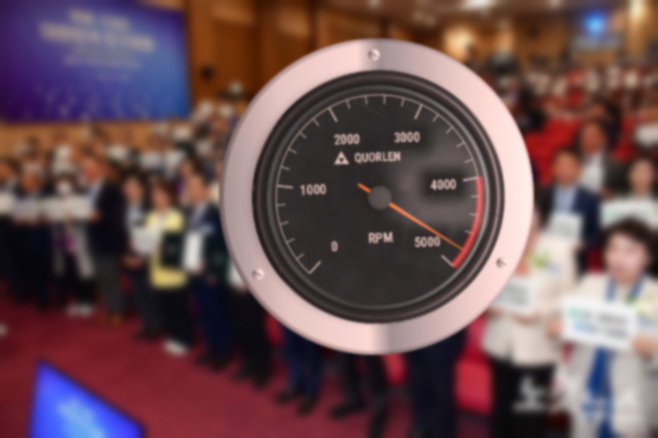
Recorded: 4800 rpm
